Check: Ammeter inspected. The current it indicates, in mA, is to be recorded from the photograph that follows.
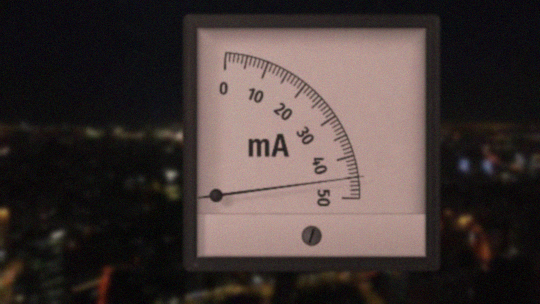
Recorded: 45 mA
